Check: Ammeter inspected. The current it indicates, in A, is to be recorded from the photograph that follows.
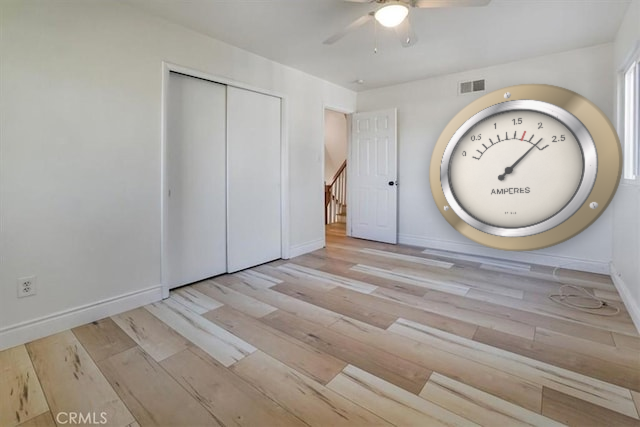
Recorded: 2.25 A
